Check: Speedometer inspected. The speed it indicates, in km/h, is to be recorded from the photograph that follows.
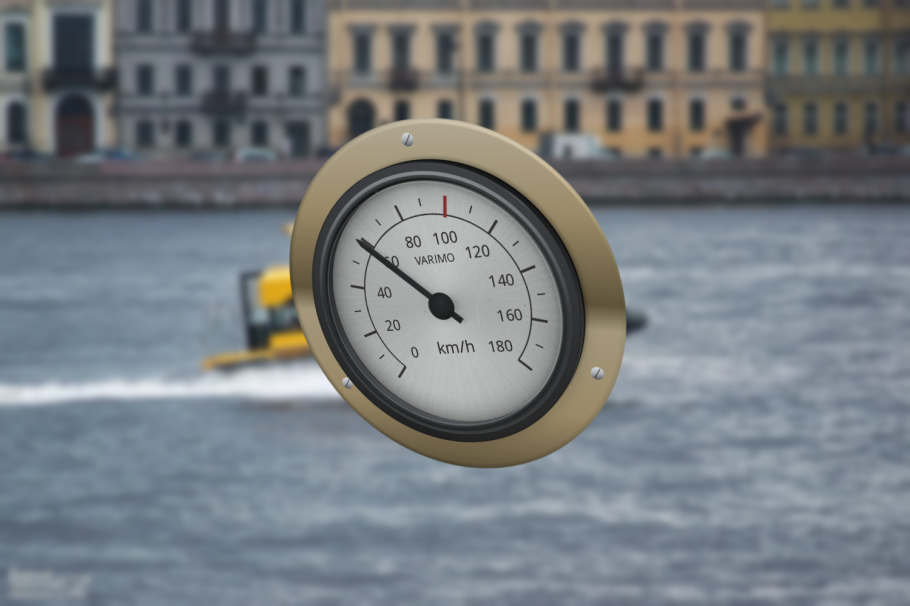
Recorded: 60 km/h
